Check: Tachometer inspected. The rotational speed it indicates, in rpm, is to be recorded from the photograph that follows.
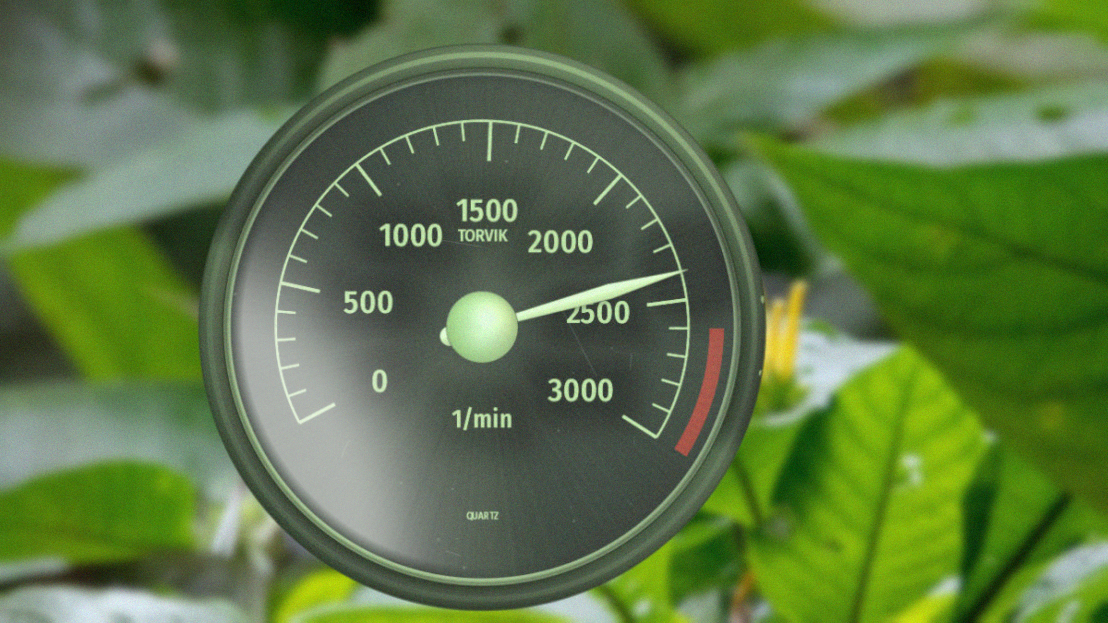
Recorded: 2400 rpm
